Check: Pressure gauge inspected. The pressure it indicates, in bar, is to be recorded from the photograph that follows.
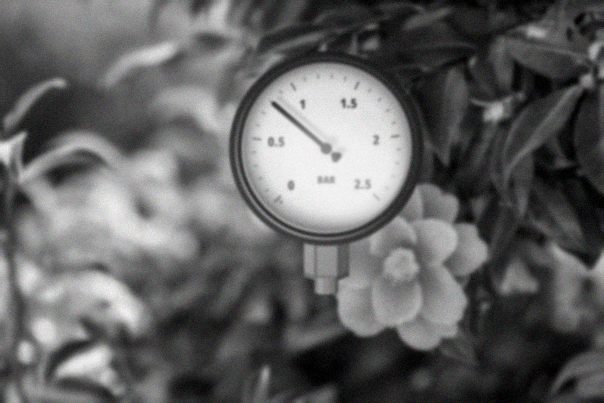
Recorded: 0.8 bar
